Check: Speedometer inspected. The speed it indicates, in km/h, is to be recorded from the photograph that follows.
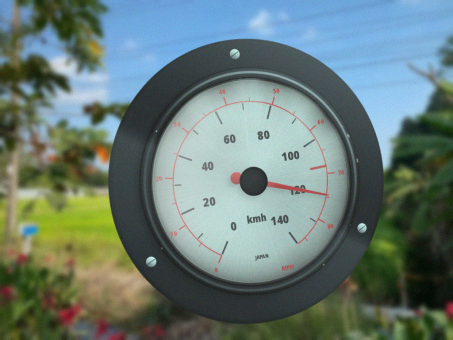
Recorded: 120 km/h
